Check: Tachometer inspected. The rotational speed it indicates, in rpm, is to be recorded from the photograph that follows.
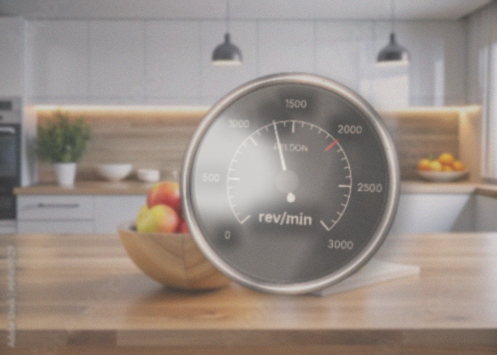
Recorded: 1300 rpm
